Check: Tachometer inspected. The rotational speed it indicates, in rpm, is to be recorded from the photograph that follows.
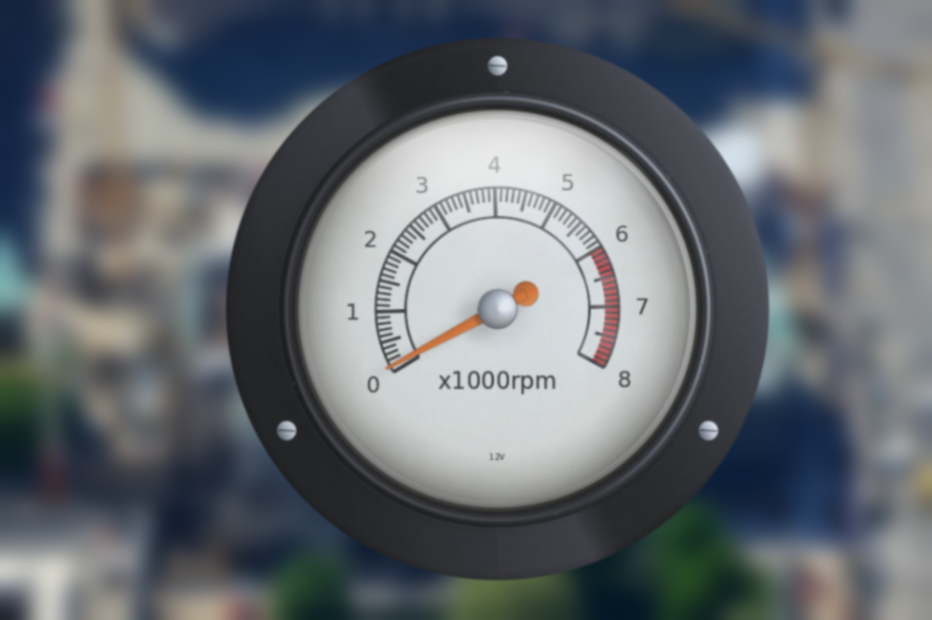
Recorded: 100 rpm
